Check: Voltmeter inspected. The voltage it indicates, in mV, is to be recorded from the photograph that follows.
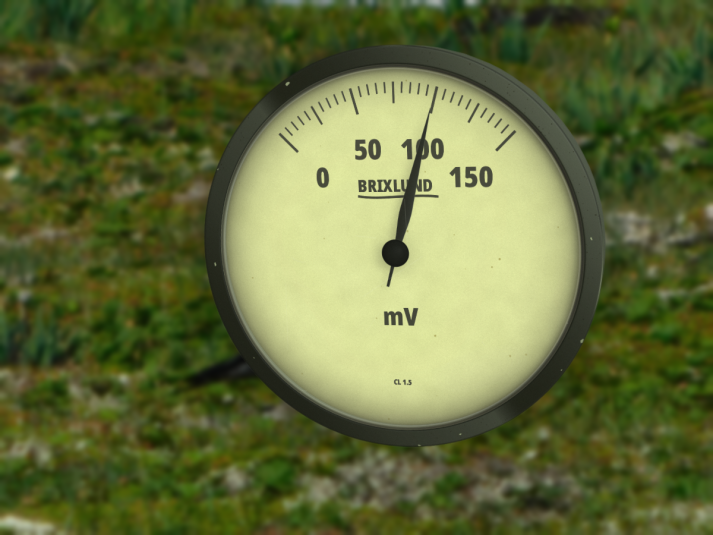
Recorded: 100 mV
